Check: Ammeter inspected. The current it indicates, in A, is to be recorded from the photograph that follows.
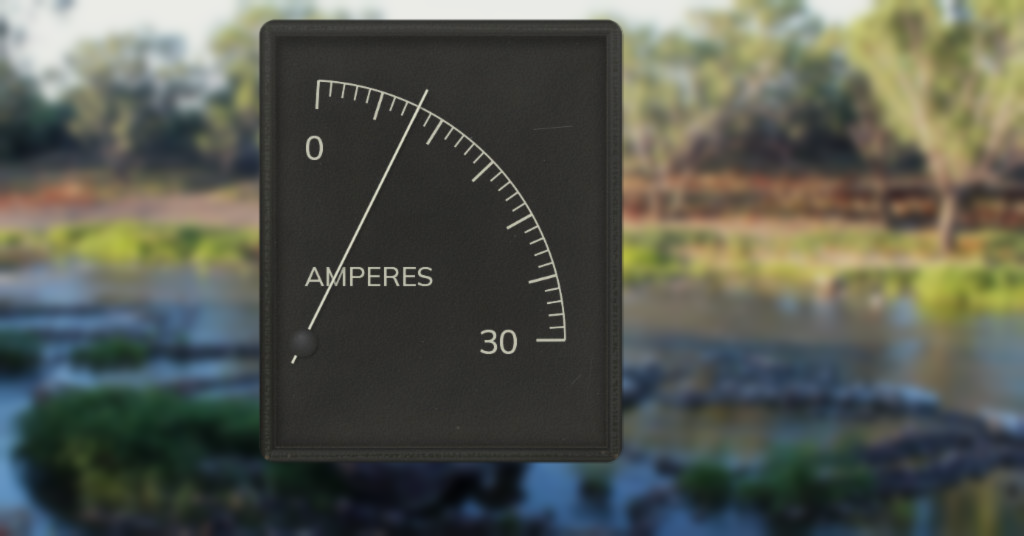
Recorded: 8 A
